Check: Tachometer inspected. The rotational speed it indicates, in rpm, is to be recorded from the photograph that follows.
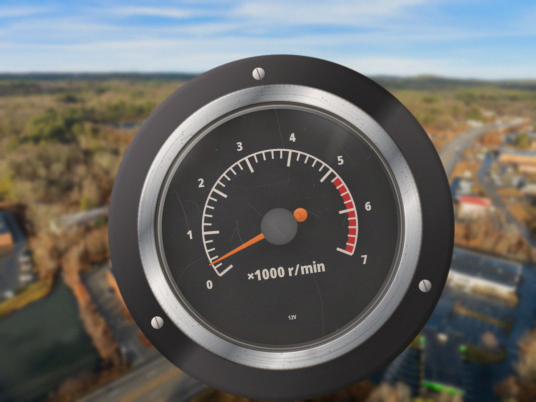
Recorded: 300 rpm
